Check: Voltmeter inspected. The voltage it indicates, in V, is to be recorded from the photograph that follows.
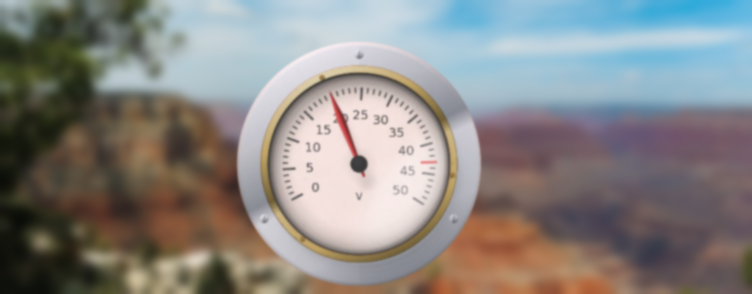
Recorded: 20 V
